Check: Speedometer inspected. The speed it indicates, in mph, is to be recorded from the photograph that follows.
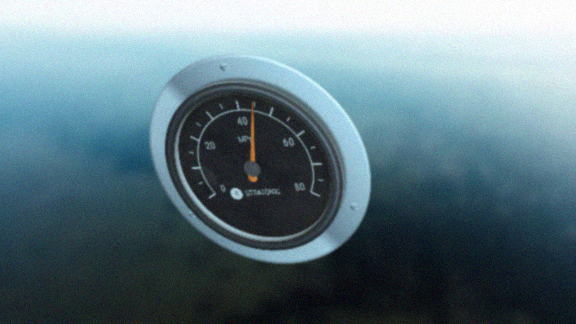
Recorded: 45 mph
